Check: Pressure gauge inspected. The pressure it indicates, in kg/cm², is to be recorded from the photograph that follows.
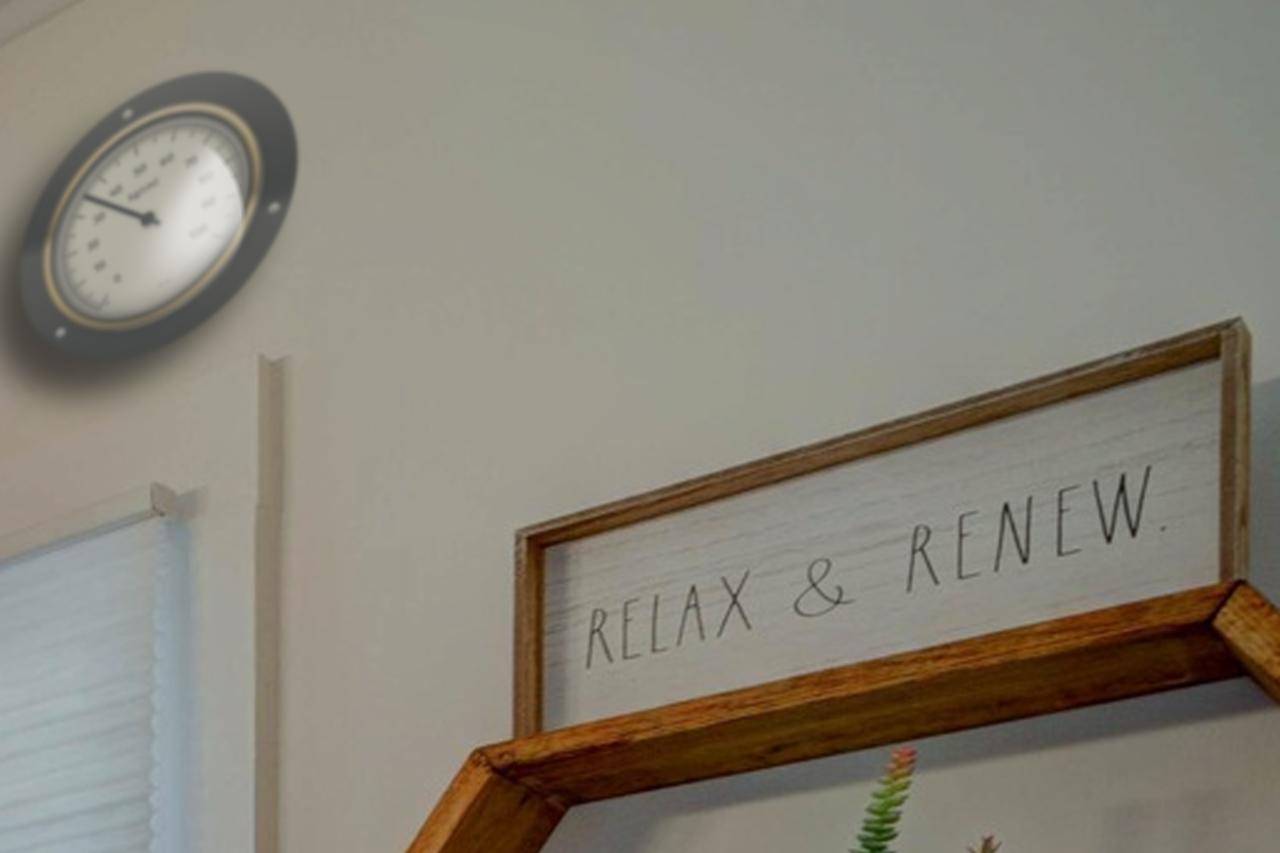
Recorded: 35 kg/cm²
